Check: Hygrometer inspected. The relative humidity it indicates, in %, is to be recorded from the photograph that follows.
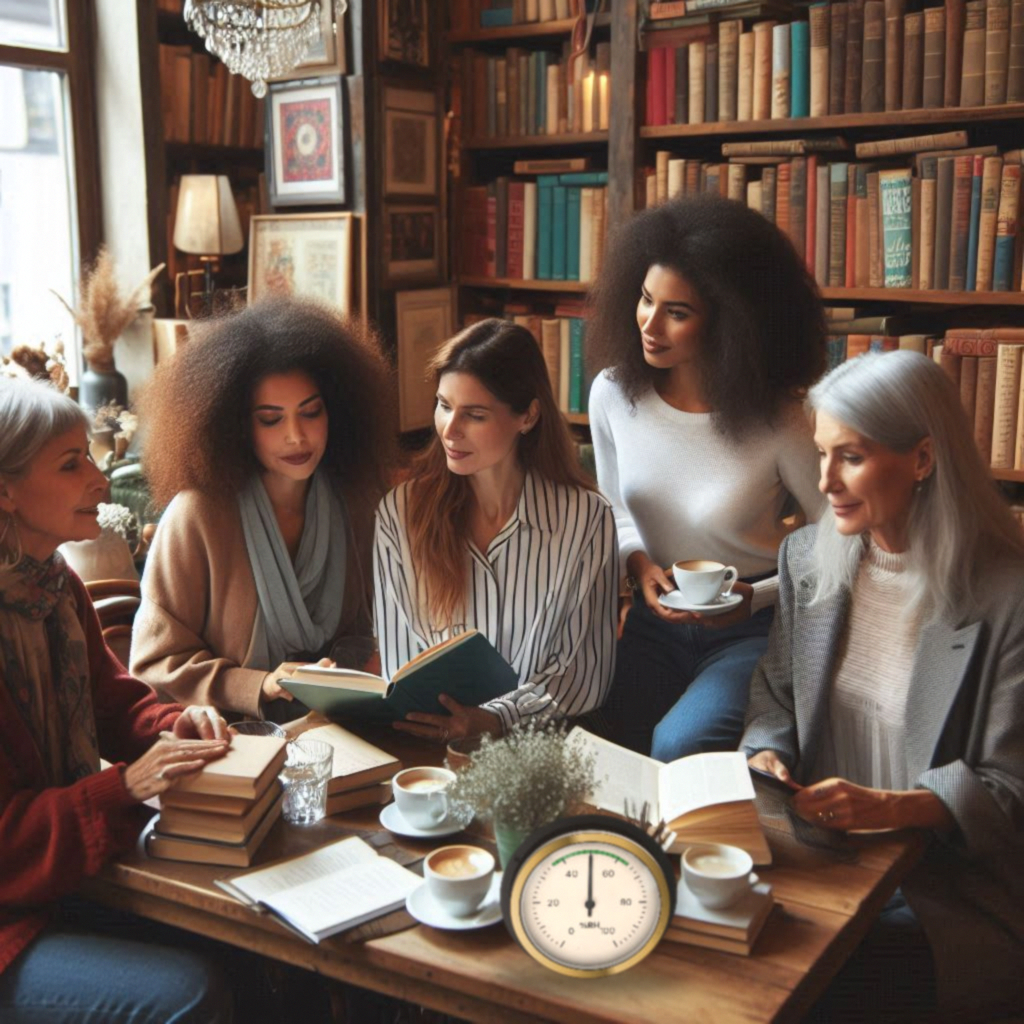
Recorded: 50 %
